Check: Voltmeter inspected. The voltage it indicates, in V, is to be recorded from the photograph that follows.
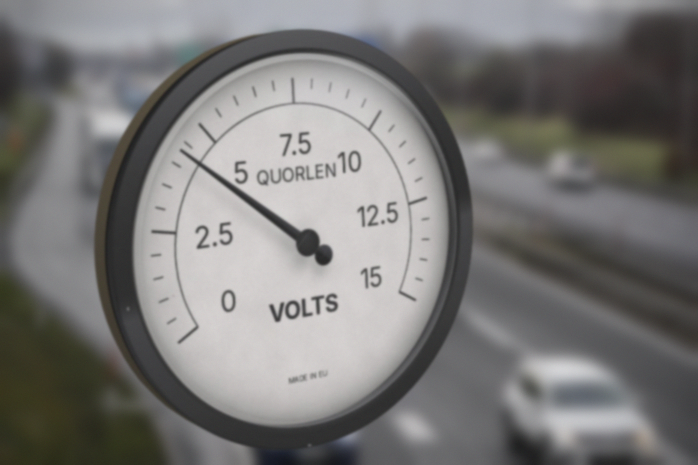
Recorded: 4.25 V
